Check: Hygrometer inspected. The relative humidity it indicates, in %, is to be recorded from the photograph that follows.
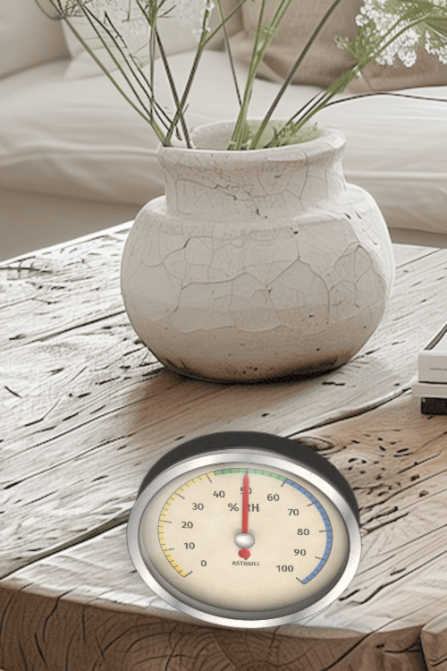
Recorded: 50 %
